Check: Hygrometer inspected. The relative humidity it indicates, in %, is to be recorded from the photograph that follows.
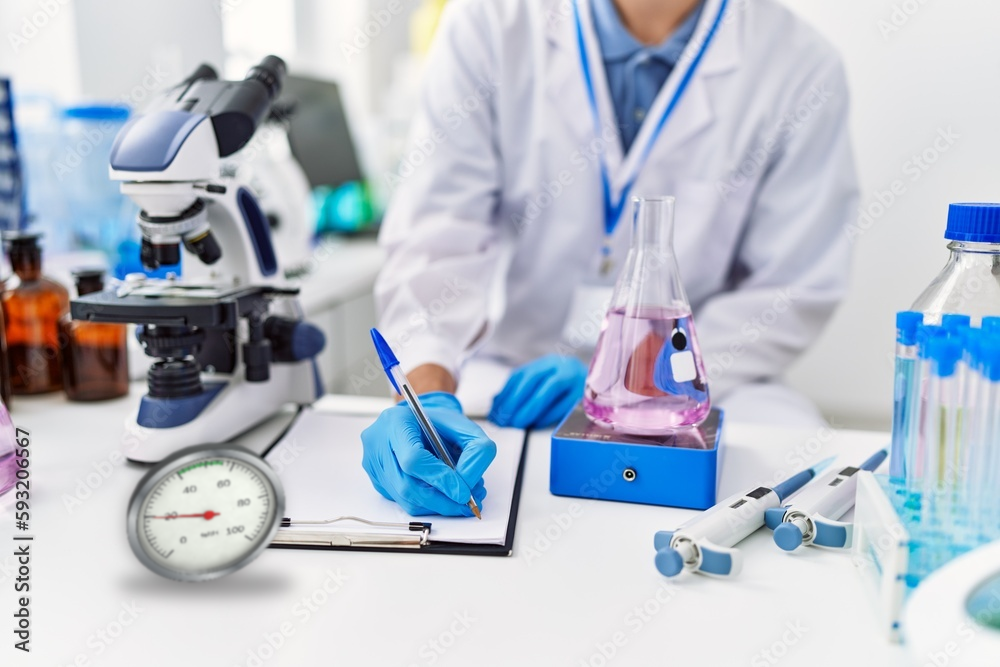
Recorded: 20 %
